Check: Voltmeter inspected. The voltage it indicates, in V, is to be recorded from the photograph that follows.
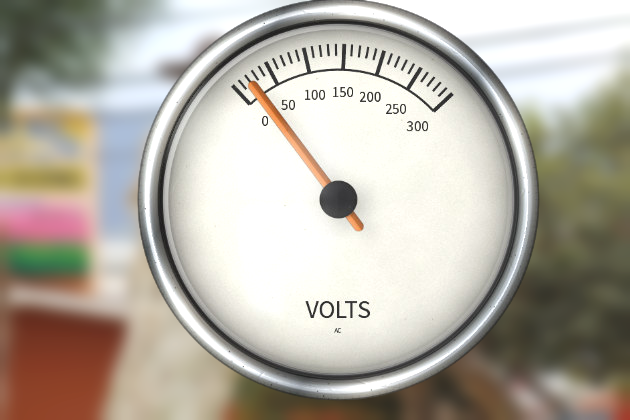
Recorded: 20 V
